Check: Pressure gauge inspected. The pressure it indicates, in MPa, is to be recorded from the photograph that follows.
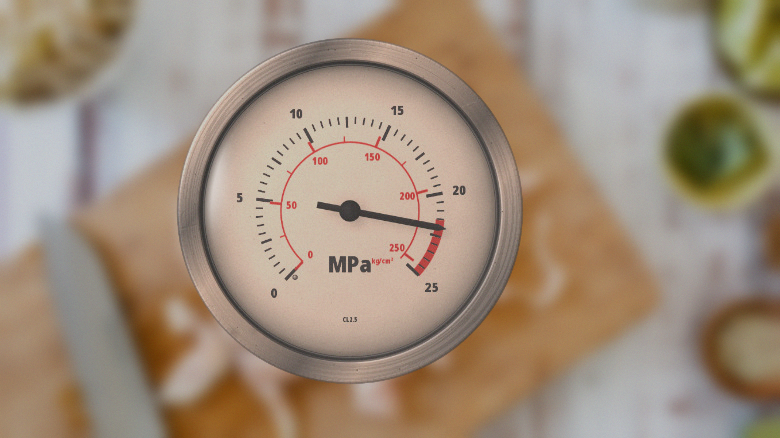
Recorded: 22 MPa
